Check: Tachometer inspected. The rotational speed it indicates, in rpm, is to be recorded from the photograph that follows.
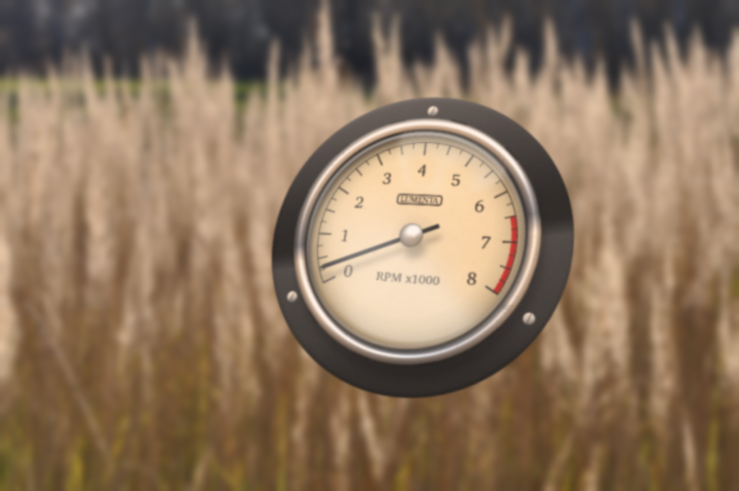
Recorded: 250 rpm
